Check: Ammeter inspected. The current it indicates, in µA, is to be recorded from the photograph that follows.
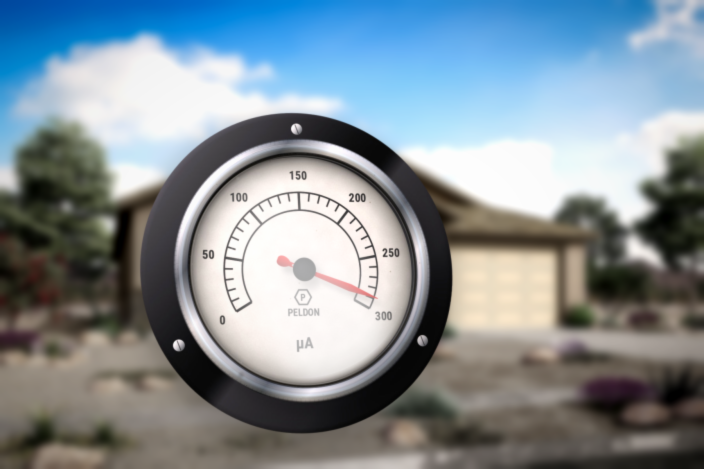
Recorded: 290 µA
